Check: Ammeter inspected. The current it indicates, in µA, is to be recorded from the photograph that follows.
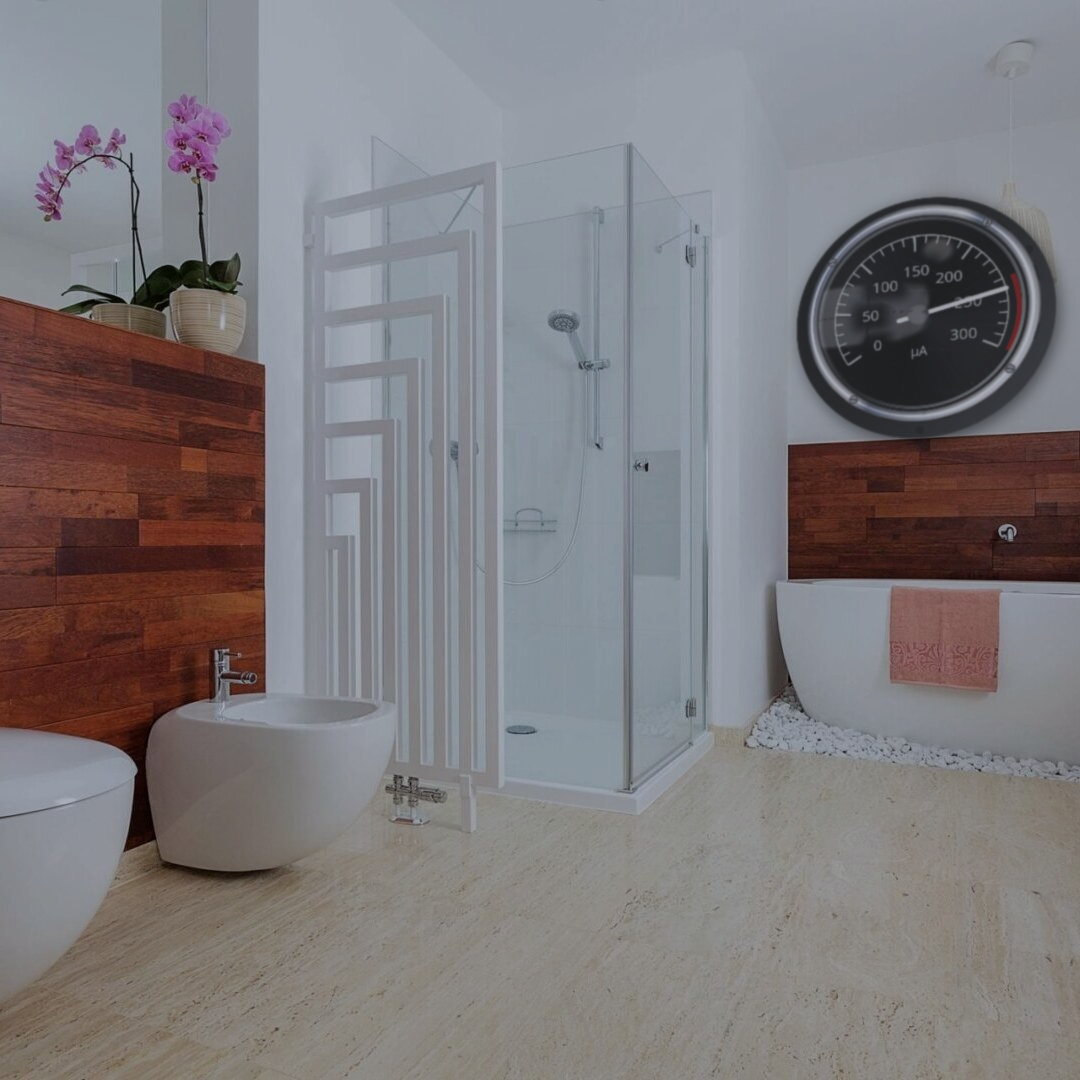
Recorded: 250 µA
